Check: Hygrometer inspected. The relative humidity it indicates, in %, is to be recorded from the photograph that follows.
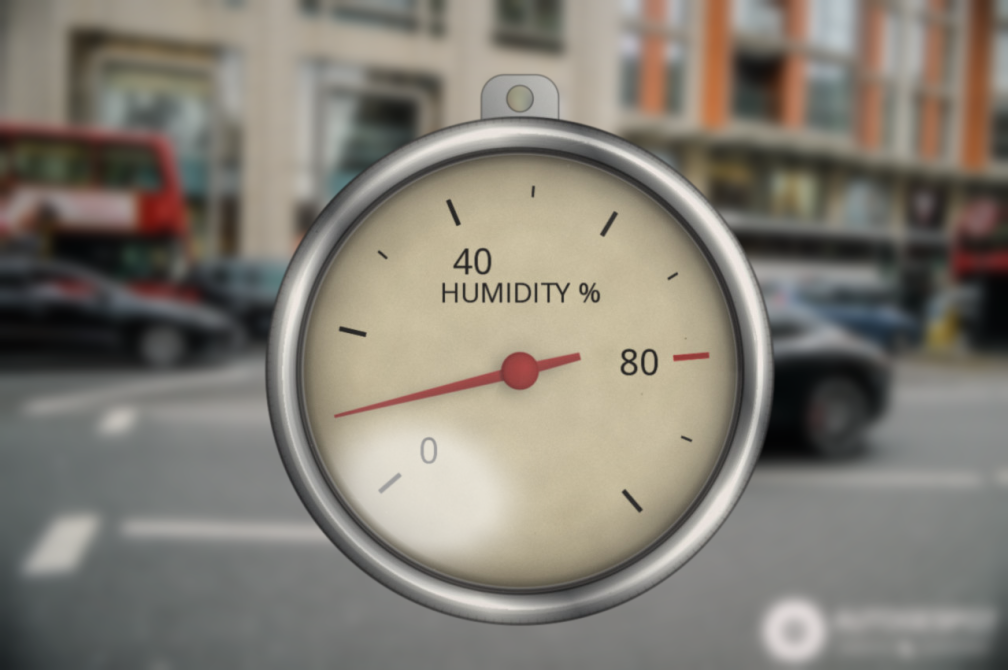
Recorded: 10 %
